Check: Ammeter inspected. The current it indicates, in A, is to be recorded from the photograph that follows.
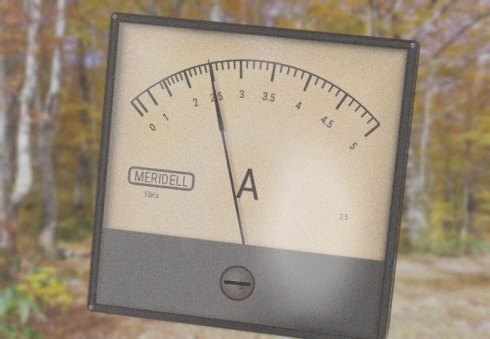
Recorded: 2.5 A
